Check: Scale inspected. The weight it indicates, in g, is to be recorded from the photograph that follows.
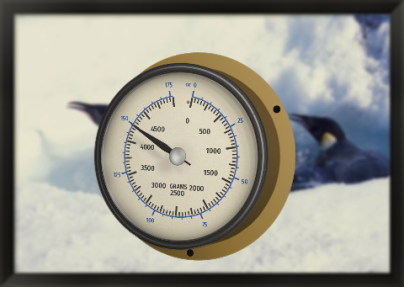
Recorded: 4250 g
